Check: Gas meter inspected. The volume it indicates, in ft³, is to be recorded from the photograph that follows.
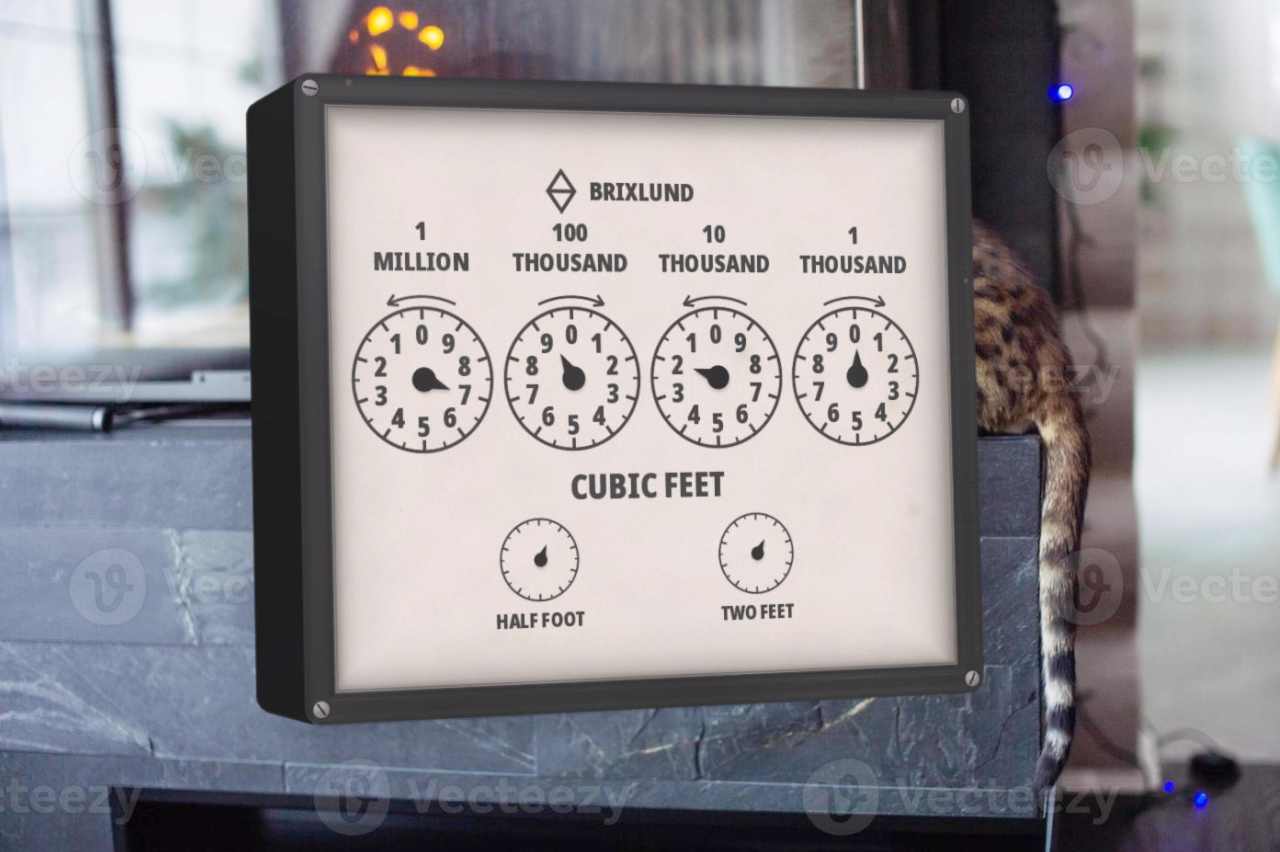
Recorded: 692000 ft³
